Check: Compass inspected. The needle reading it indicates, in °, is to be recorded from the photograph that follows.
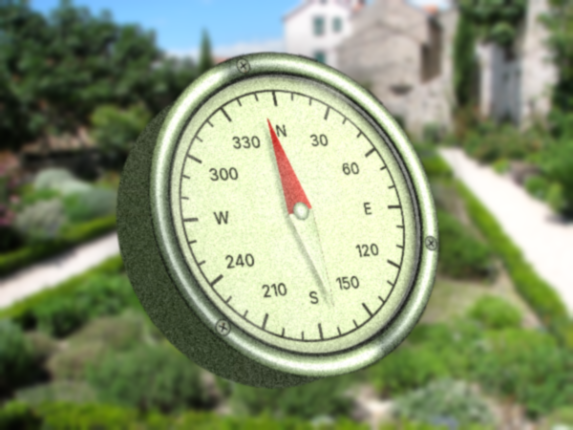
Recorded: 350 °
